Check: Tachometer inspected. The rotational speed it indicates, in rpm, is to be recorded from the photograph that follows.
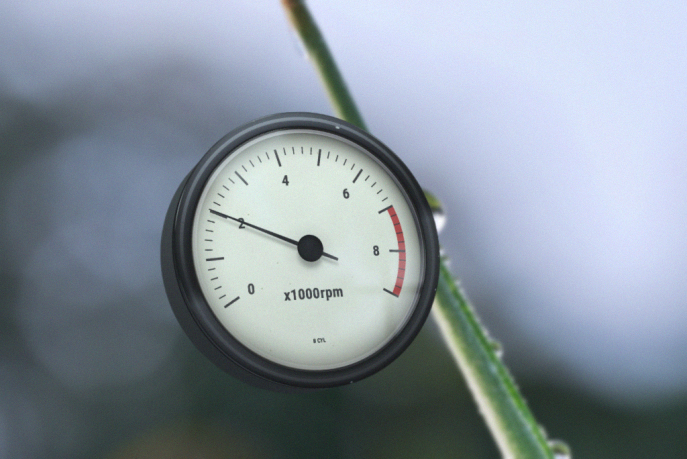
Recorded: 2000 rpm
